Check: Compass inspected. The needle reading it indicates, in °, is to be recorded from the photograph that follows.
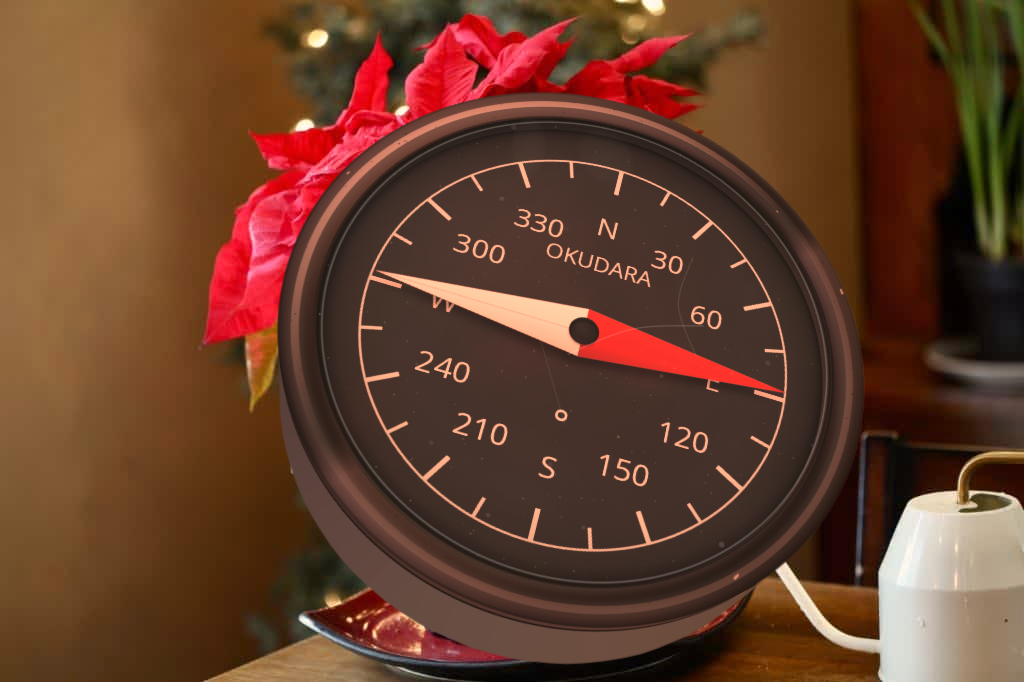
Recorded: 90 °
